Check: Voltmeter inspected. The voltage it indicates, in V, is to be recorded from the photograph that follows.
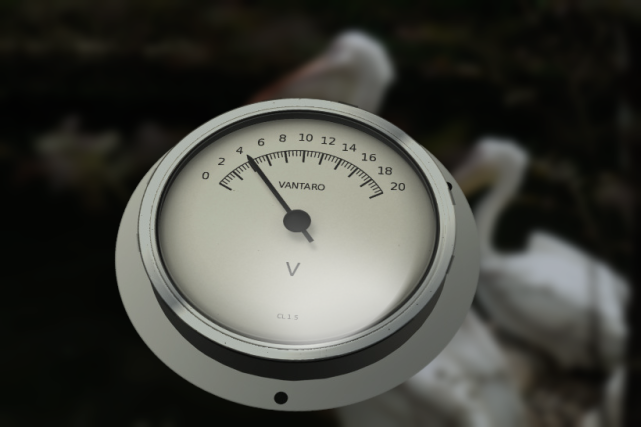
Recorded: 4 V
